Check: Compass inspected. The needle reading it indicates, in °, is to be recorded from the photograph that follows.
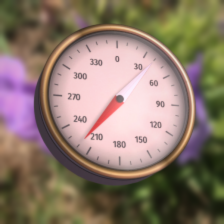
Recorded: 220 °
